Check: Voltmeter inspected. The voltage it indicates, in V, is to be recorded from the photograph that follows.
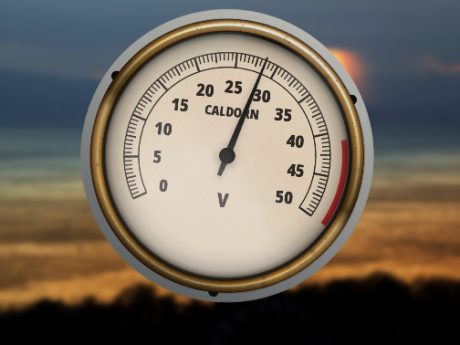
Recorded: 28.5 V
